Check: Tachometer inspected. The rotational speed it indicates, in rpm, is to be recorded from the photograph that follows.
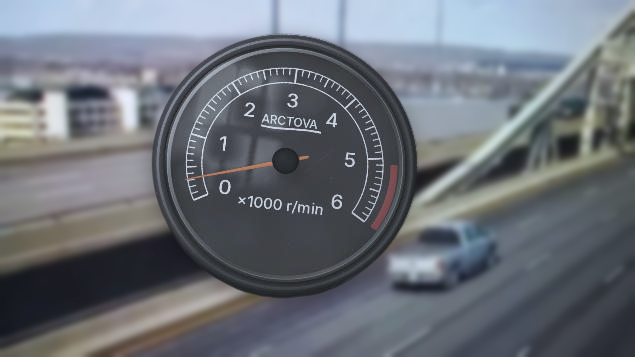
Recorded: 300 rpm
